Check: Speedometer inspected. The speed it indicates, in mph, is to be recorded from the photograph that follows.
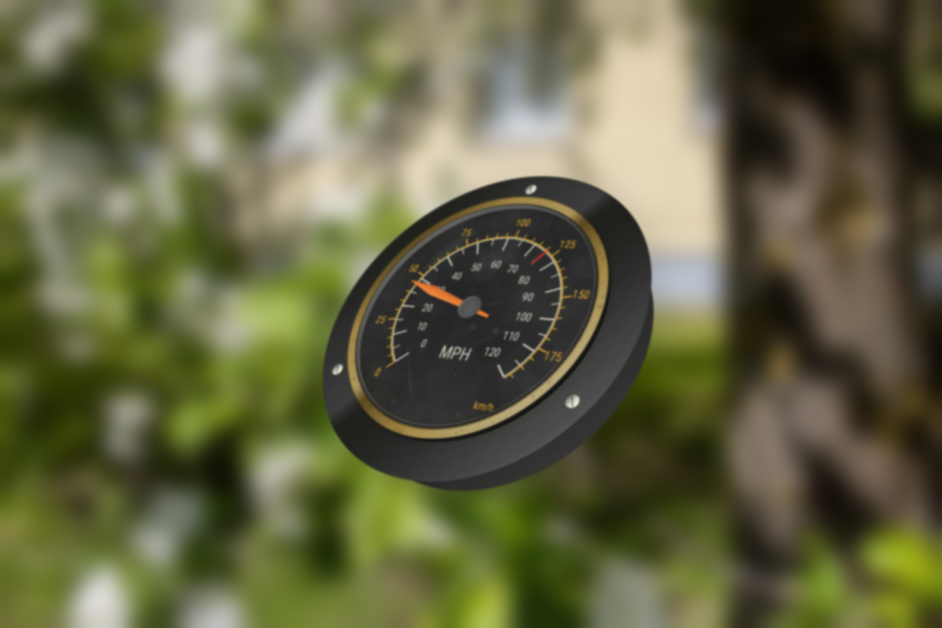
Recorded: 27.5 mph
